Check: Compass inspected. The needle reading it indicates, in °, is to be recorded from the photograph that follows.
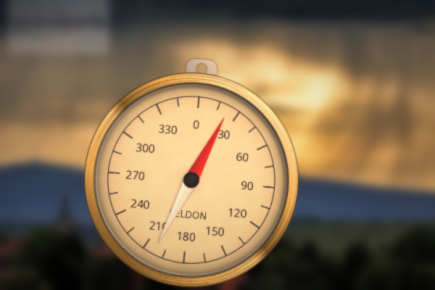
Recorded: 22.5 °
